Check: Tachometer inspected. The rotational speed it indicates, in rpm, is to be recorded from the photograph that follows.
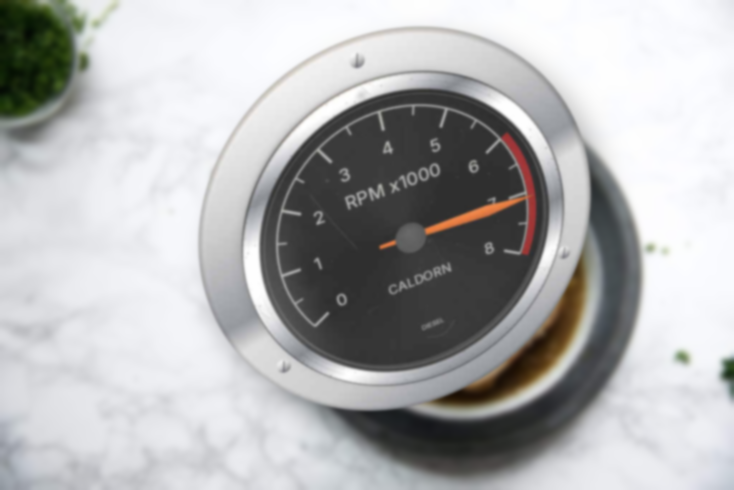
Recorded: 7000 rpm
